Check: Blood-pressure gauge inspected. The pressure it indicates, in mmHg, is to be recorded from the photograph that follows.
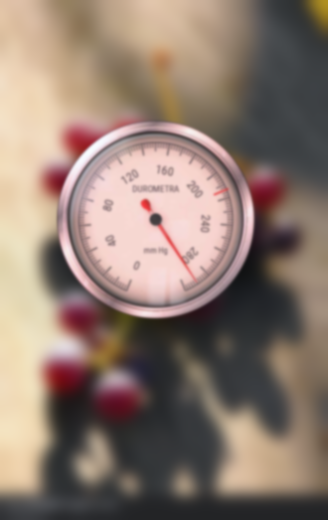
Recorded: 290 mmHg
